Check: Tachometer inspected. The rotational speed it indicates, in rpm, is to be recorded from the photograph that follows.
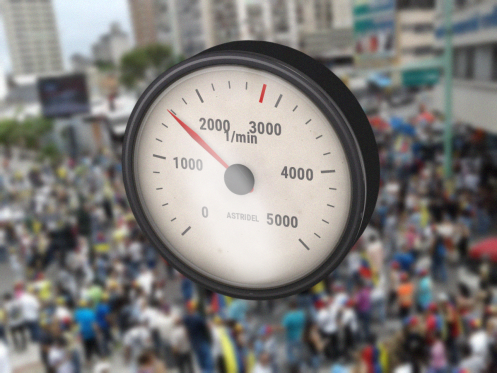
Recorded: 1600 rpm
